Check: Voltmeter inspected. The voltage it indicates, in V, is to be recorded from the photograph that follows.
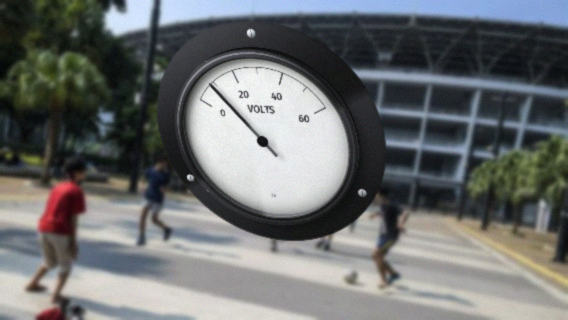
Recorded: 10 V
